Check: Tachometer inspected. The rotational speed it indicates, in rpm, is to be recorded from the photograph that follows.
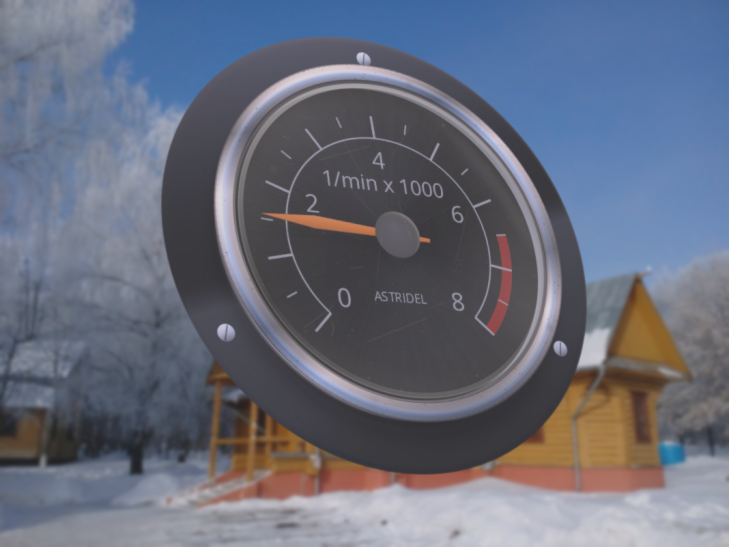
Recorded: 1500 rpm
